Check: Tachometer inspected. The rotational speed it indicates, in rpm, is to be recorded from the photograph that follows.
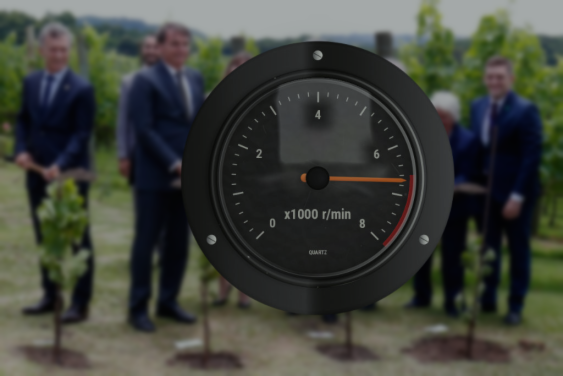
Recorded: 6700 rpm
